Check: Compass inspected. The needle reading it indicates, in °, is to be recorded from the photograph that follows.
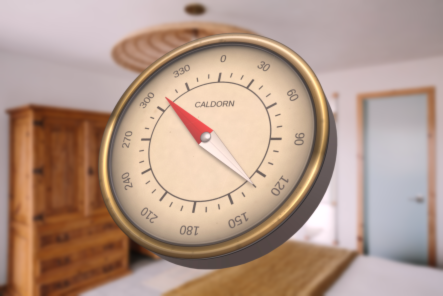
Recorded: 310 °
